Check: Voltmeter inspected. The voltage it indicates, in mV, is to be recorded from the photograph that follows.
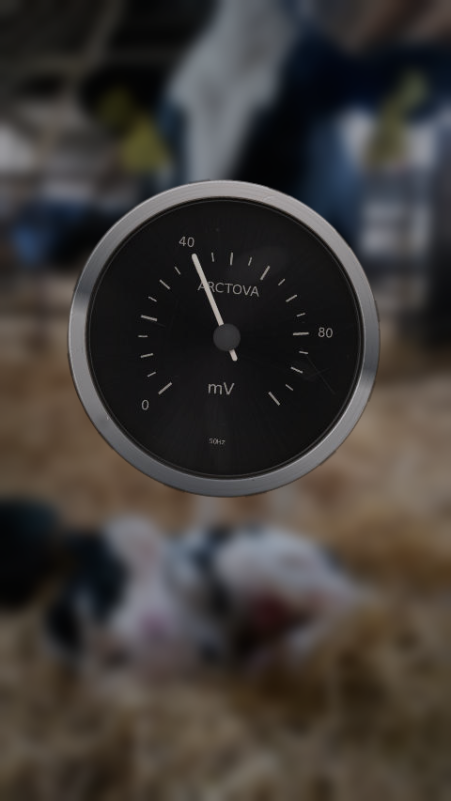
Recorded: 40 mV
